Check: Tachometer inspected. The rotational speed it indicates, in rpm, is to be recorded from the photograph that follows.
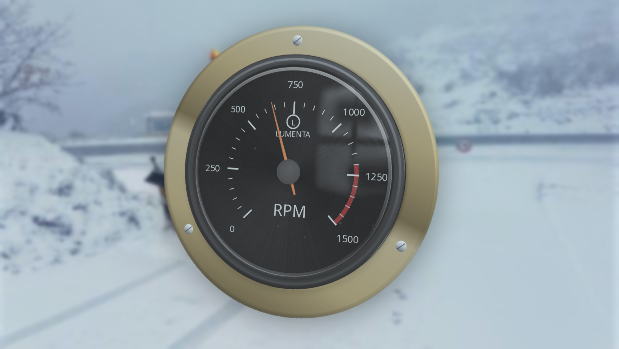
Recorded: 650 rpm
